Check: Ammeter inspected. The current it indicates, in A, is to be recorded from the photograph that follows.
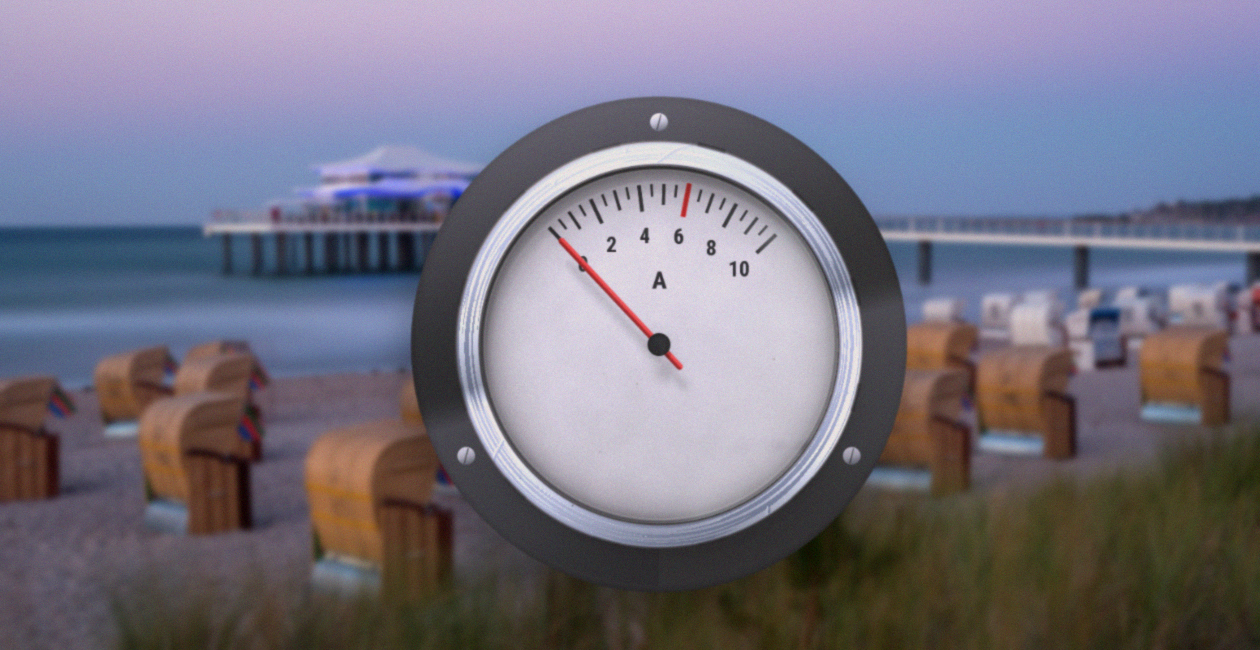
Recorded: 0 A
